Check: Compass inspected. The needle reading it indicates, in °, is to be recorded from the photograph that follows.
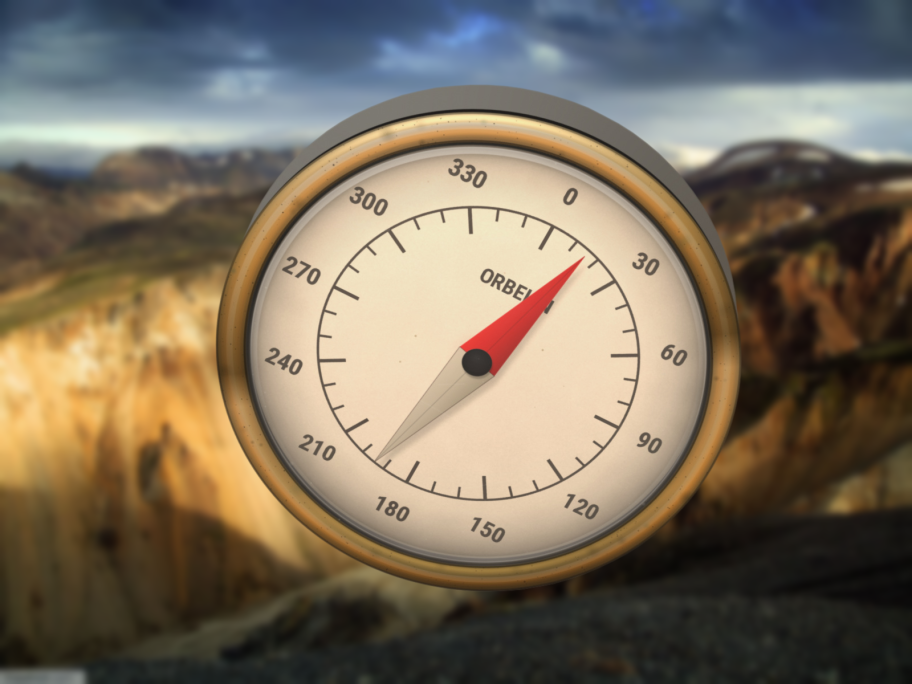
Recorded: 15 °
